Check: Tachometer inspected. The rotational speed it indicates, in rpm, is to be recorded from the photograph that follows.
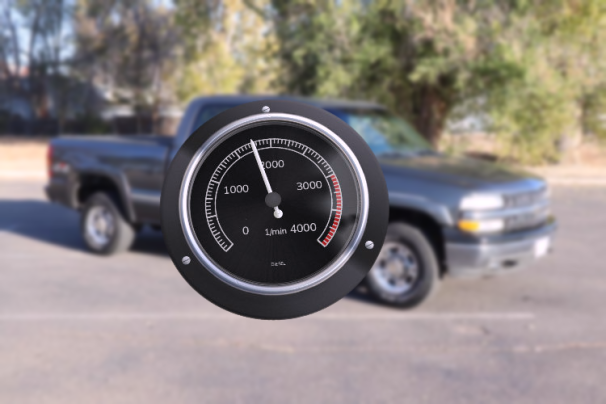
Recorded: 1750 rpm
